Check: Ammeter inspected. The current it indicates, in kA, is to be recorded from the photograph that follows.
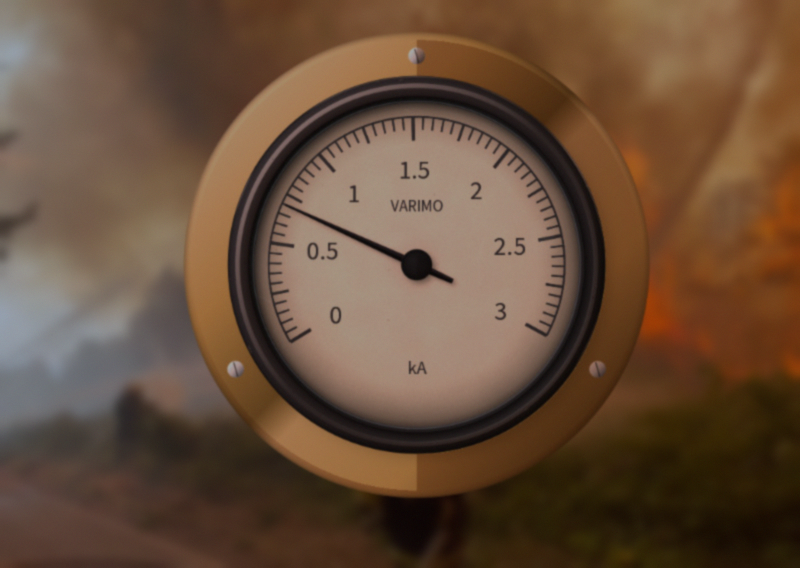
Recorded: 0.7 kA
